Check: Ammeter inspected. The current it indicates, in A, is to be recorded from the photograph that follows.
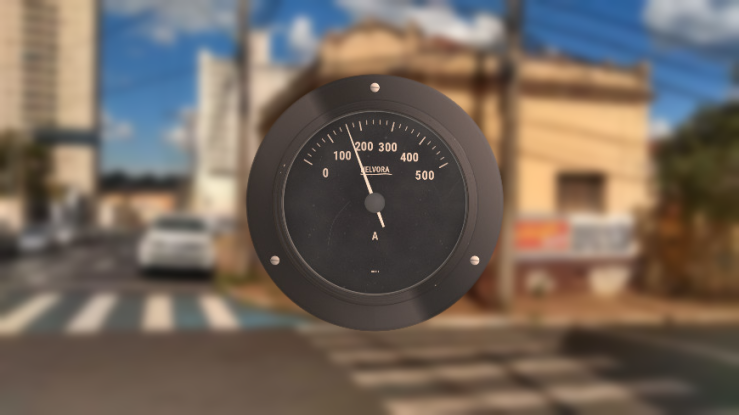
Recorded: 160 A
